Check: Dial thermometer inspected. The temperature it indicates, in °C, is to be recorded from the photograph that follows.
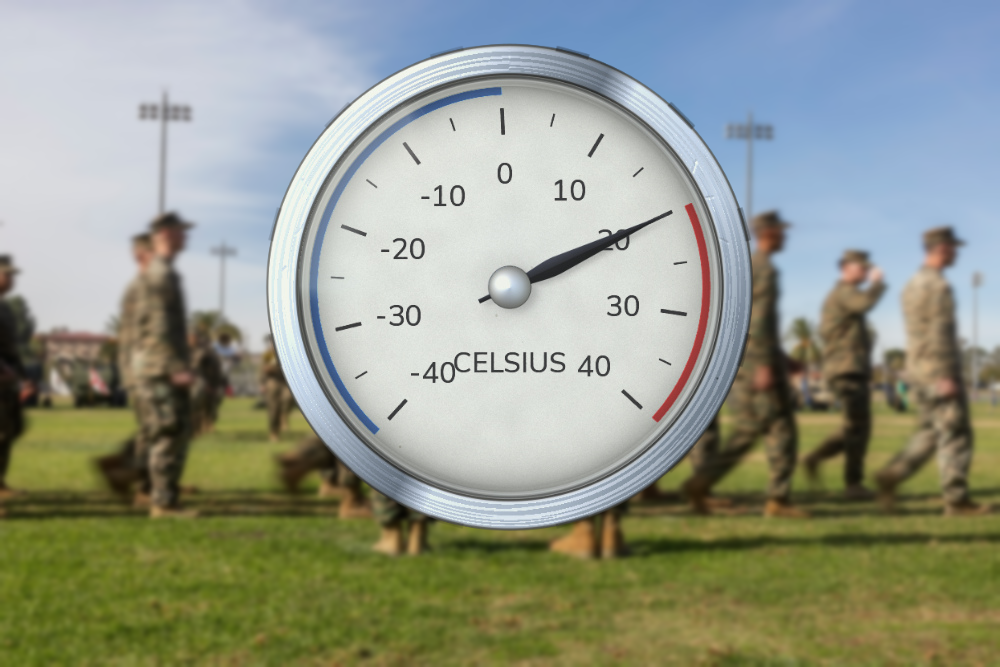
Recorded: 20 °C
